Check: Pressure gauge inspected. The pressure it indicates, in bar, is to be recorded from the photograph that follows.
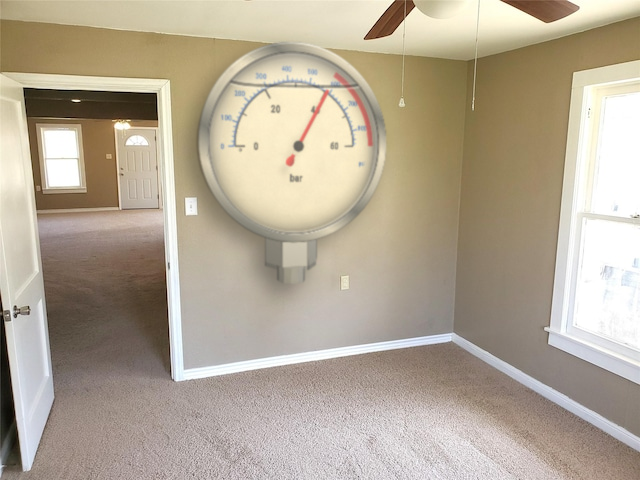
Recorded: 40 bar
